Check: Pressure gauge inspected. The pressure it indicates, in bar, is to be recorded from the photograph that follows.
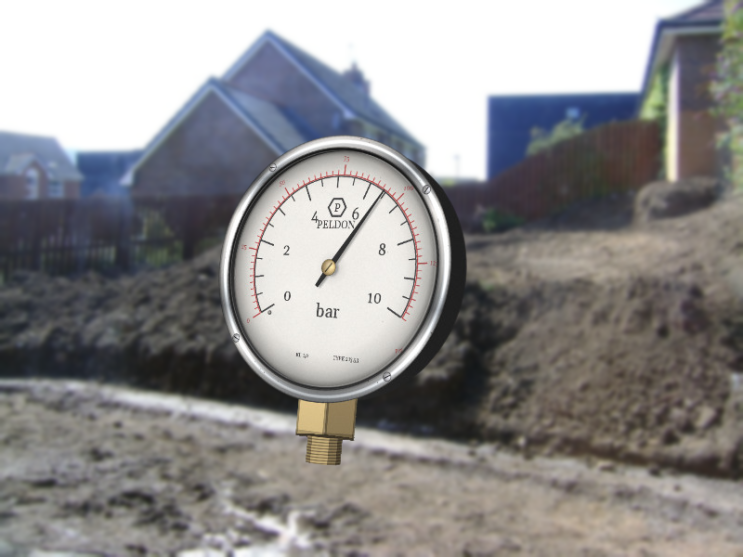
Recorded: 6.5 bar
